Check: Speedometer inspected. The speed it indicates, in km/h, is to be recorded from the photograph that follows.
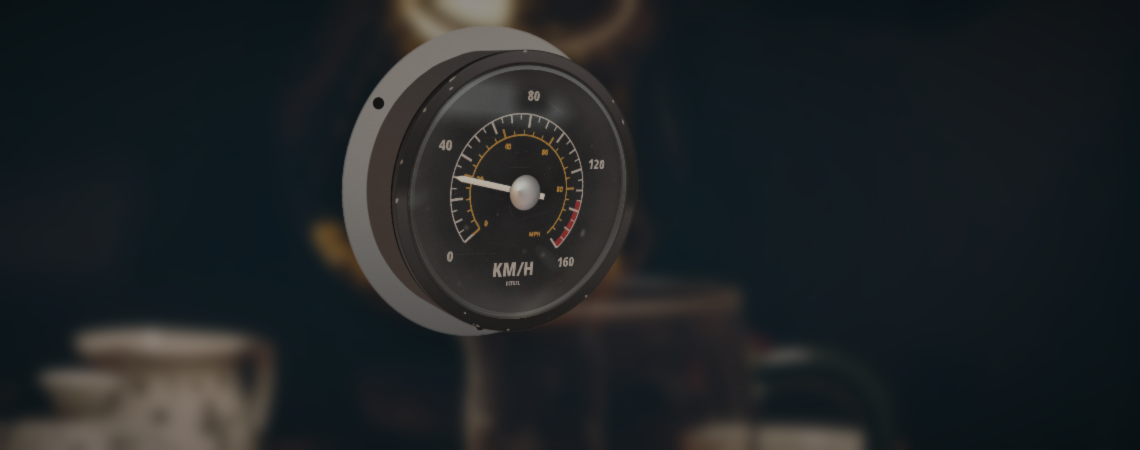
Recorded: 30 km/h
